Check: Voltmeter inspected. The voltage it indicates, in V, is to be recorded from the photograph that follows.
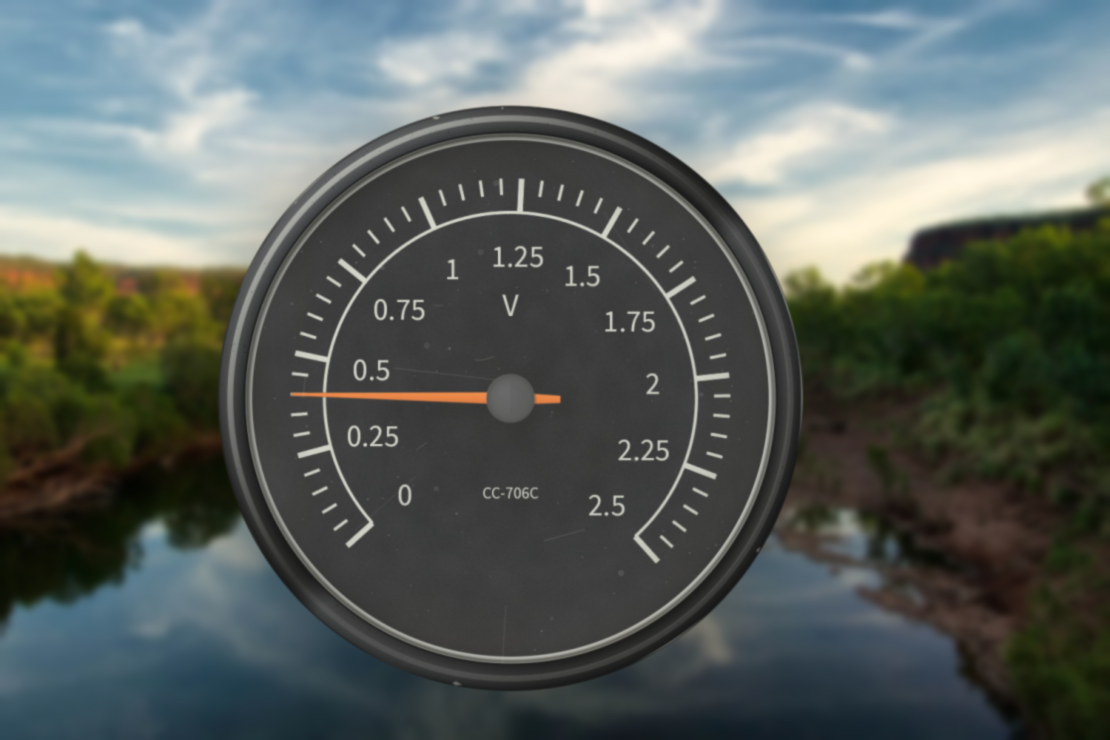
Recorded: 0.4 V
